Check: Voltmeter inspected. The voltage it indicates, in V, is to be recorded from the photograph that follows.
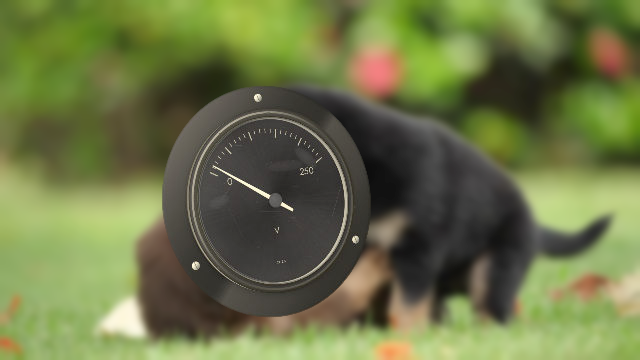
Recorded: 10 V
